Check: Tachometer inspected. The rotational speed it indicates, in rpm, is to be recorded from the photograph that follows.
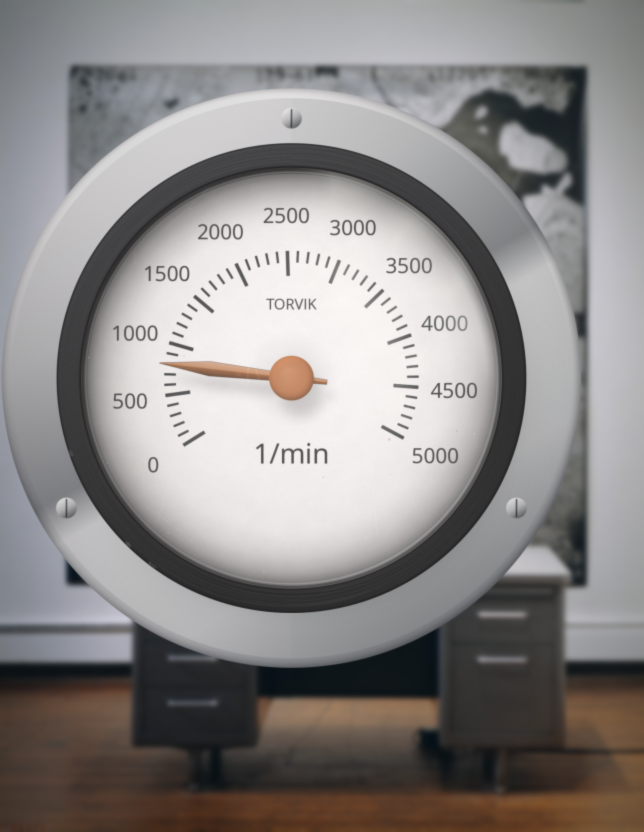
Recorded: 800 rpm
